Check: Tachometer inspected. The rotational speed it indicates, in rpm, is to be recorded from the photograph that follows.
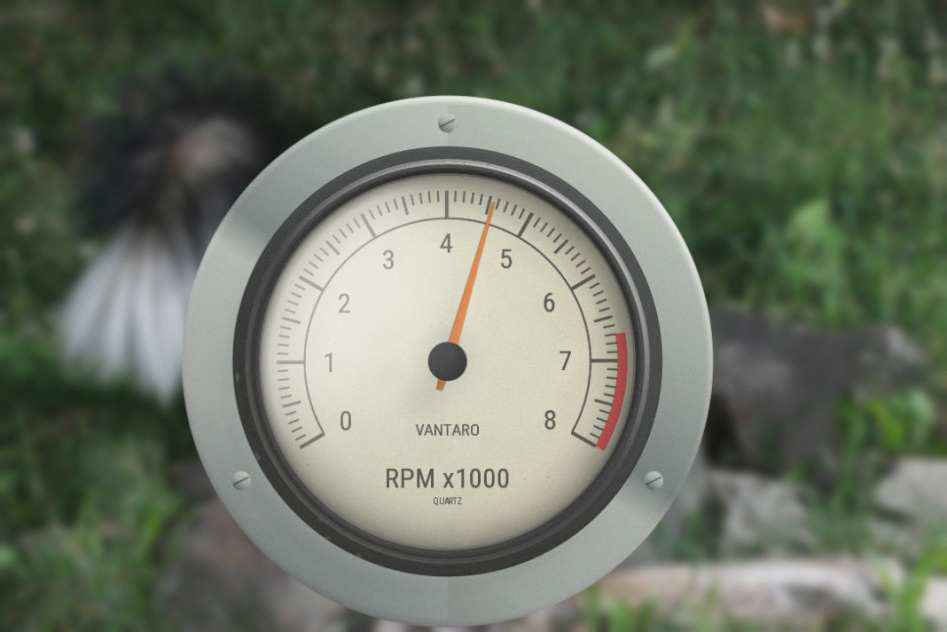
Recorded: 4550 rpm
